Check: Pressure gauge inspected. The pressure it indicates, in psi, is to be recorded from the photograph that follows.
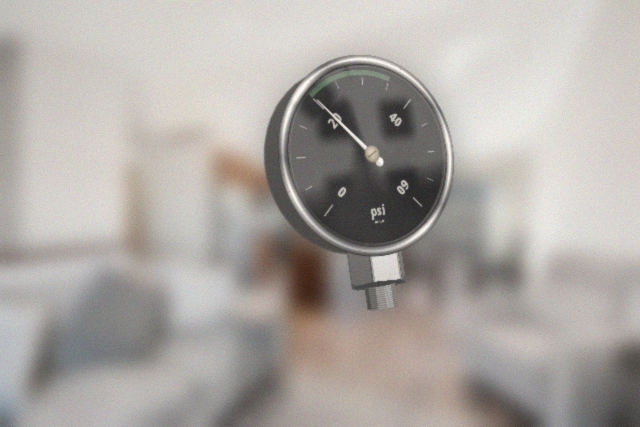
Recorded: 20 psi
